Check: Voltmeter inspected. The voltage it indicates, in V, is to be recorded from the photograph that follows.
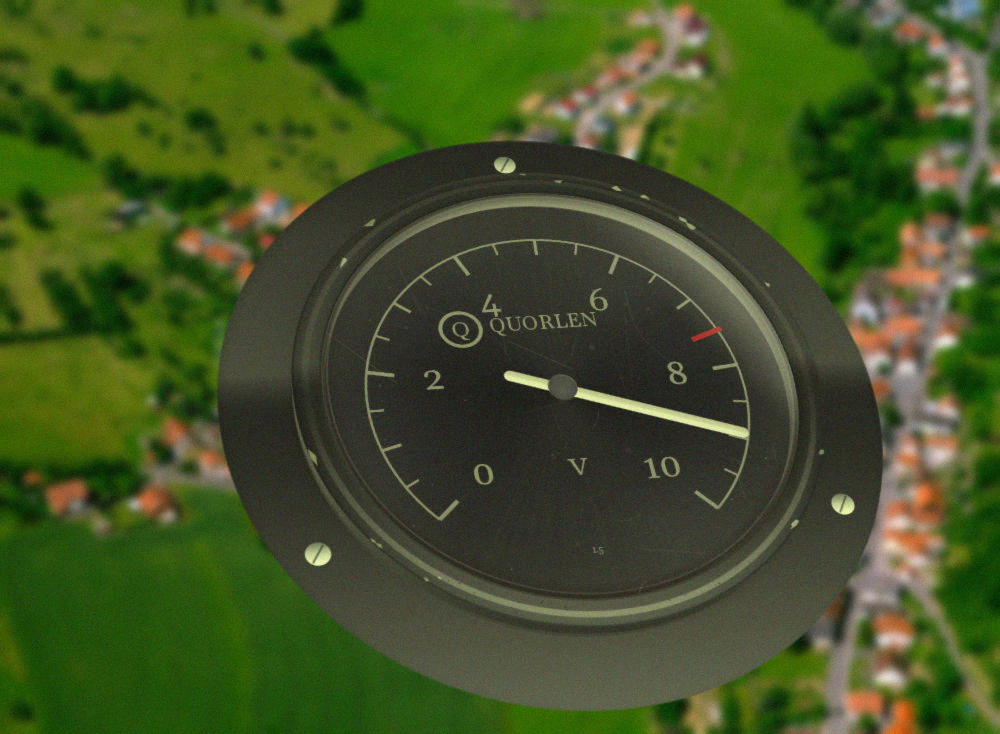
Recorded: 9 V
